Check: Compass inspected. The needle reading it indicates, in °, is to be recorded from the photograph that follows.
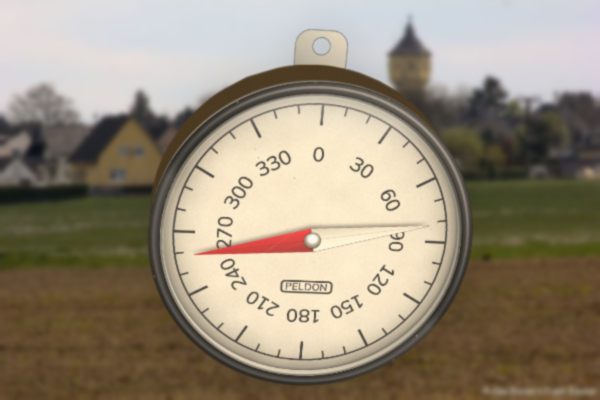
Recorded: 260 °
